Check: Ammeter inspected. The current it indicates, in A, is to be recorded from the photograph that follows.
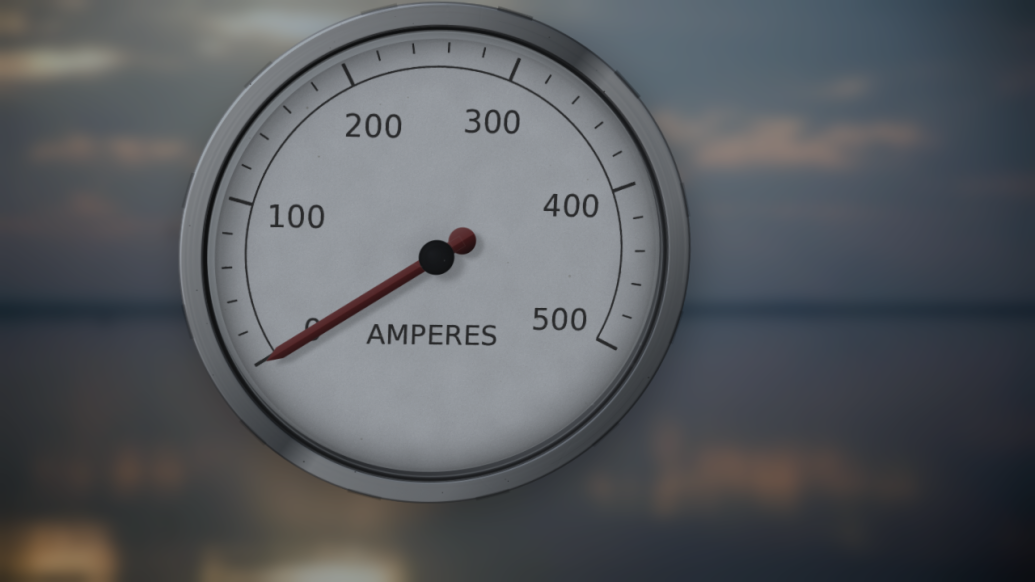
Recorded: 0 A
